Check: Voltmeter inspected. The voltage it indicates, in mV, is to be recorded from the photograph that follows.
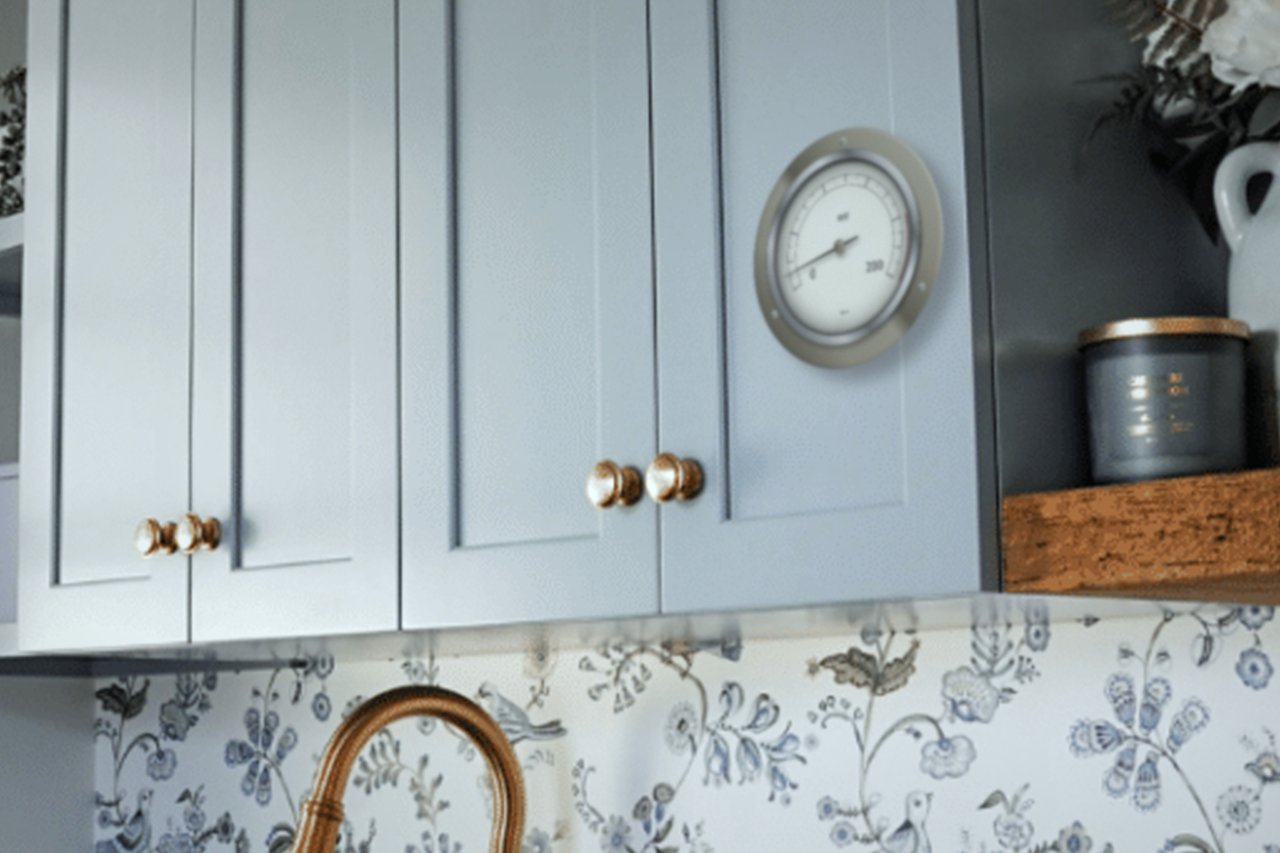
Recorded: 10 mV
